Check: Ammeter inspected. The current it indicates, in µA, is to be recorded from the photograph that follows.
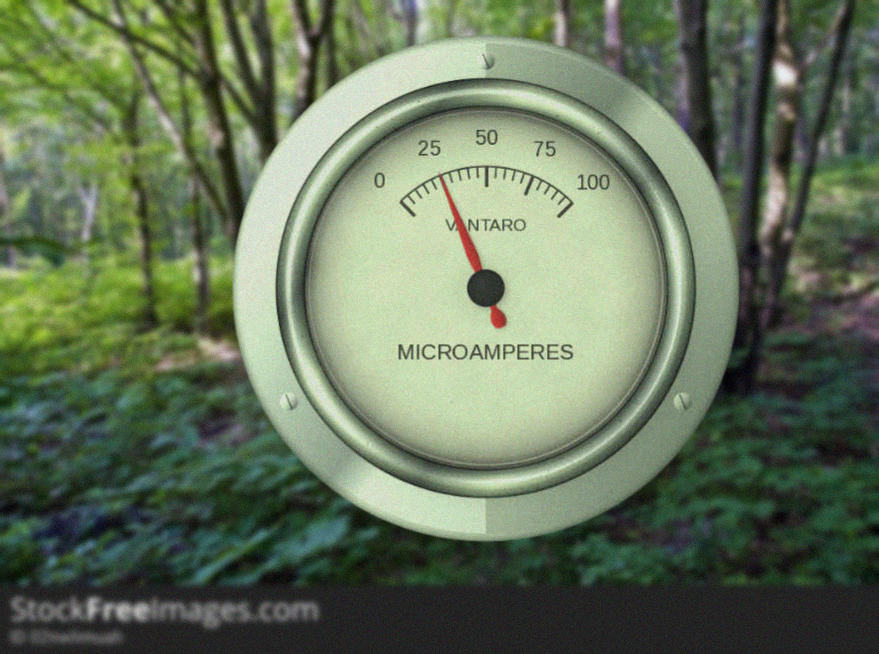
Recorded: 25 µA
